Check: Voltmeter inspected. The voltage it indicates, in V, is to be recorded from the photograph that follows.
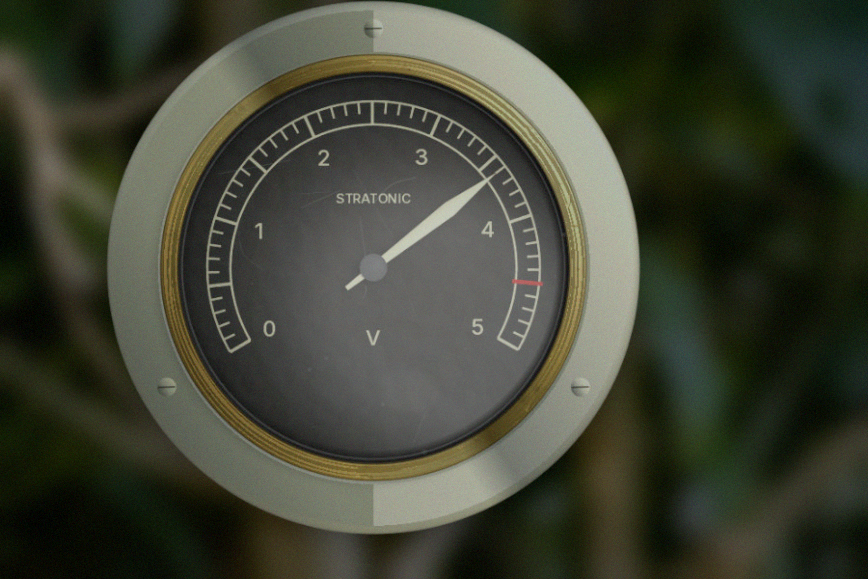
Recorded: 3.6 V
